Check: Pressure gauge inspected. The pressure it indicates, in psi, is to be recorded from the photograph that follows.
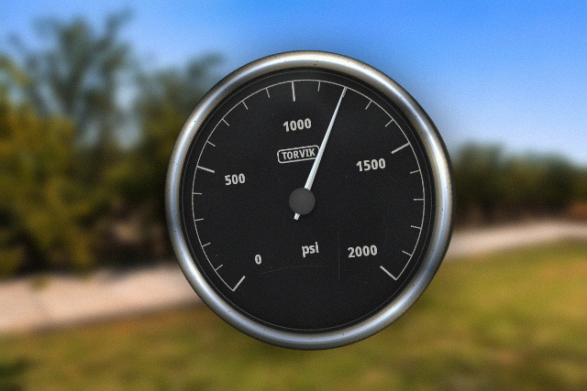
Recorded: 1200 psi
